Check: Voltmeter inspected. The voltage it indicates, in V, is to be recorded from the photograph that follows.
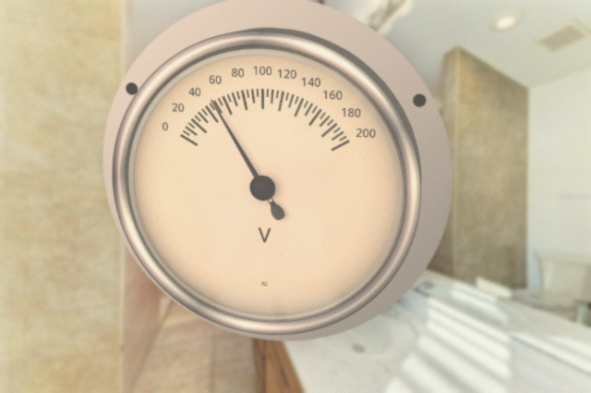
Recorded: 50 V
